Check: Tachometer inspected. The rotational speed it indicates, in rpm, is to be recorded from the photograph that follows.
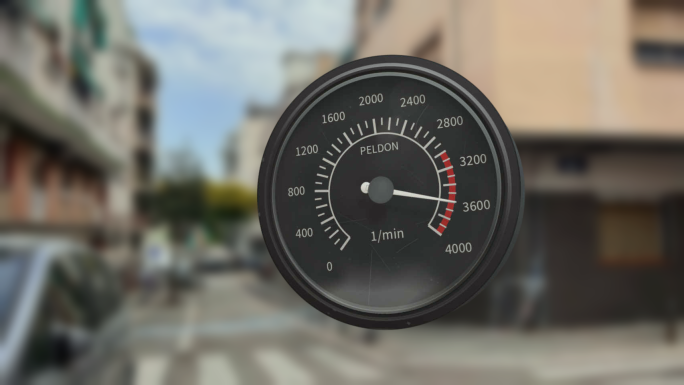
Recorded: 3600 rpm
